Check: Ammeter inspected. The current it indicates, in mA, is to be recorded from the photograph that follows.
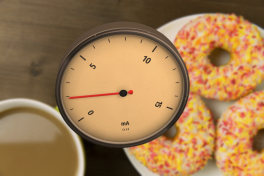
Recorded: 2 mA
